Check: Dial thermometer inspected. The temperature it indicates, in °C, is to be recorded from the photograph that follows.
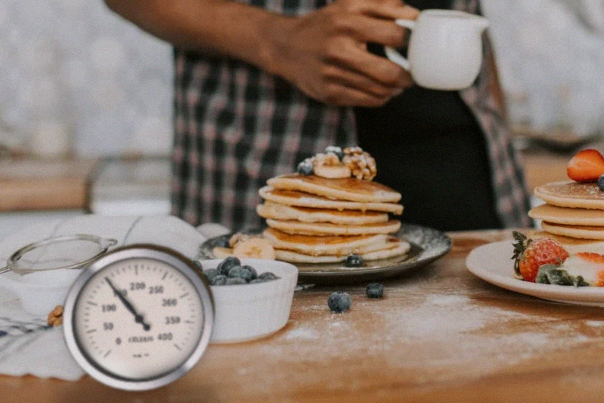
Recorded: 150 °C
